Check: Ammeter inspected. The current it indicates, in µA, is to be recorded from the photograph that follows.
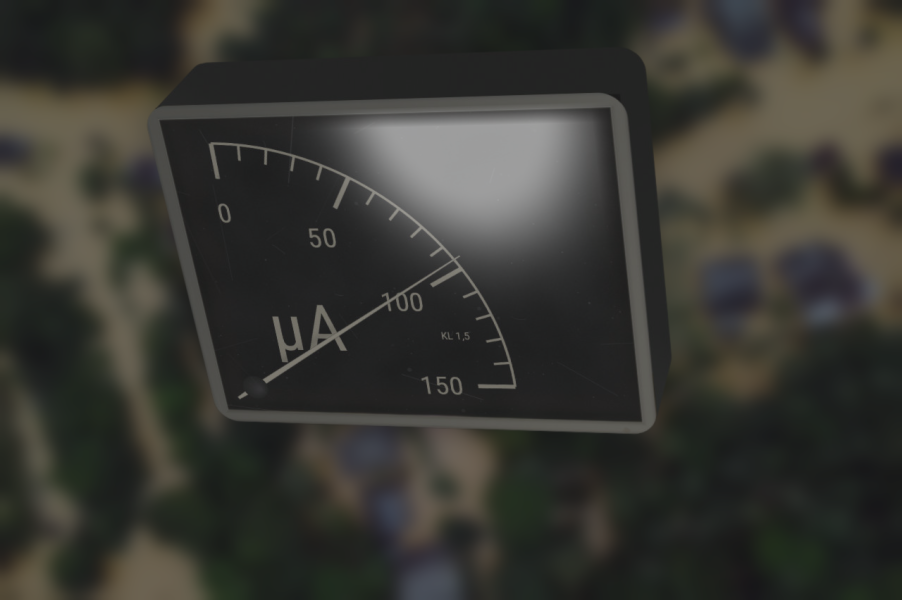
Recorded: 95 µA
